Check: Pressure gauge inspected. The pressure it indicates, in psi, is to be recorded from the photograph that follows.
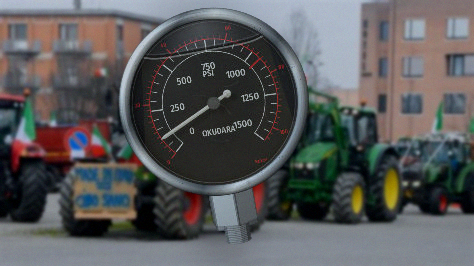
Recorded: 100 psi
